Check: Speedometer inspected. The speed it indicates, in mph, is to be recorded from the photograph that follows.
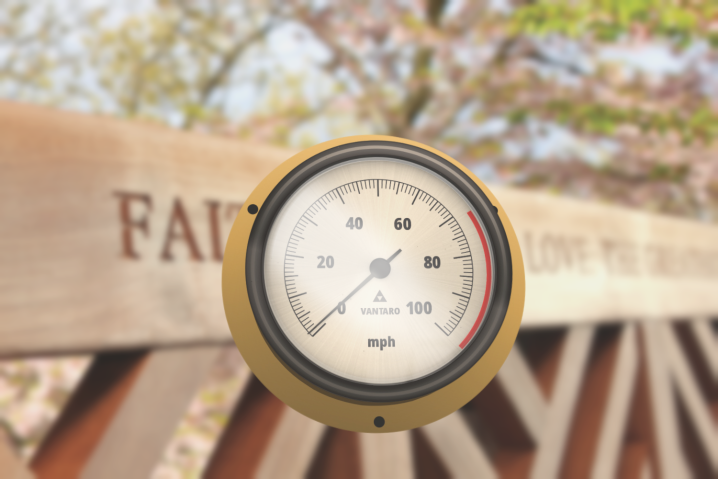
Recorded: 1 mph
